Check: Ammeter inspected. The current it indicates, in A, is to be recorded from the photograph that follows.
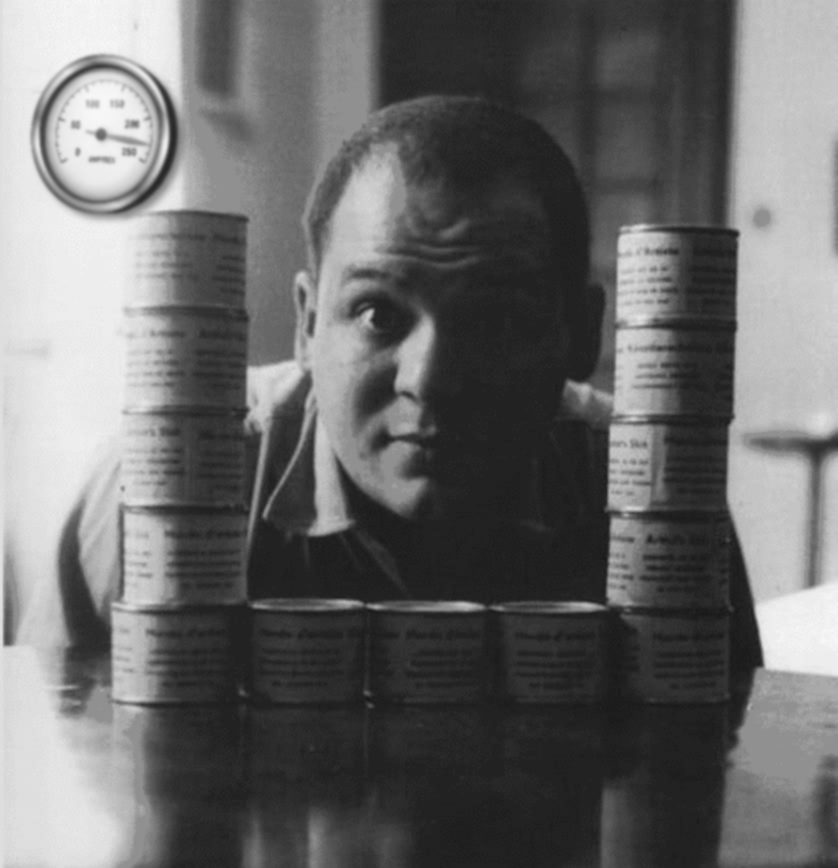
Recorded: 230 A
